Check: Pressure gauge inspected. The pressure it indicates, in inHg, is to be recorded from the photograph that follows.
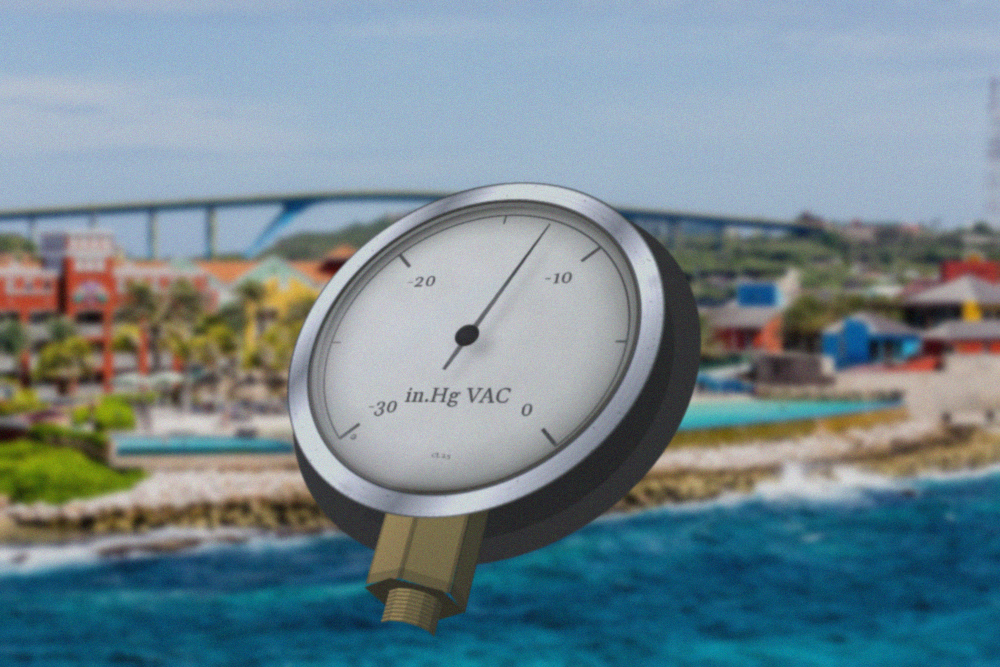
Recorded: -12.5 inHg
